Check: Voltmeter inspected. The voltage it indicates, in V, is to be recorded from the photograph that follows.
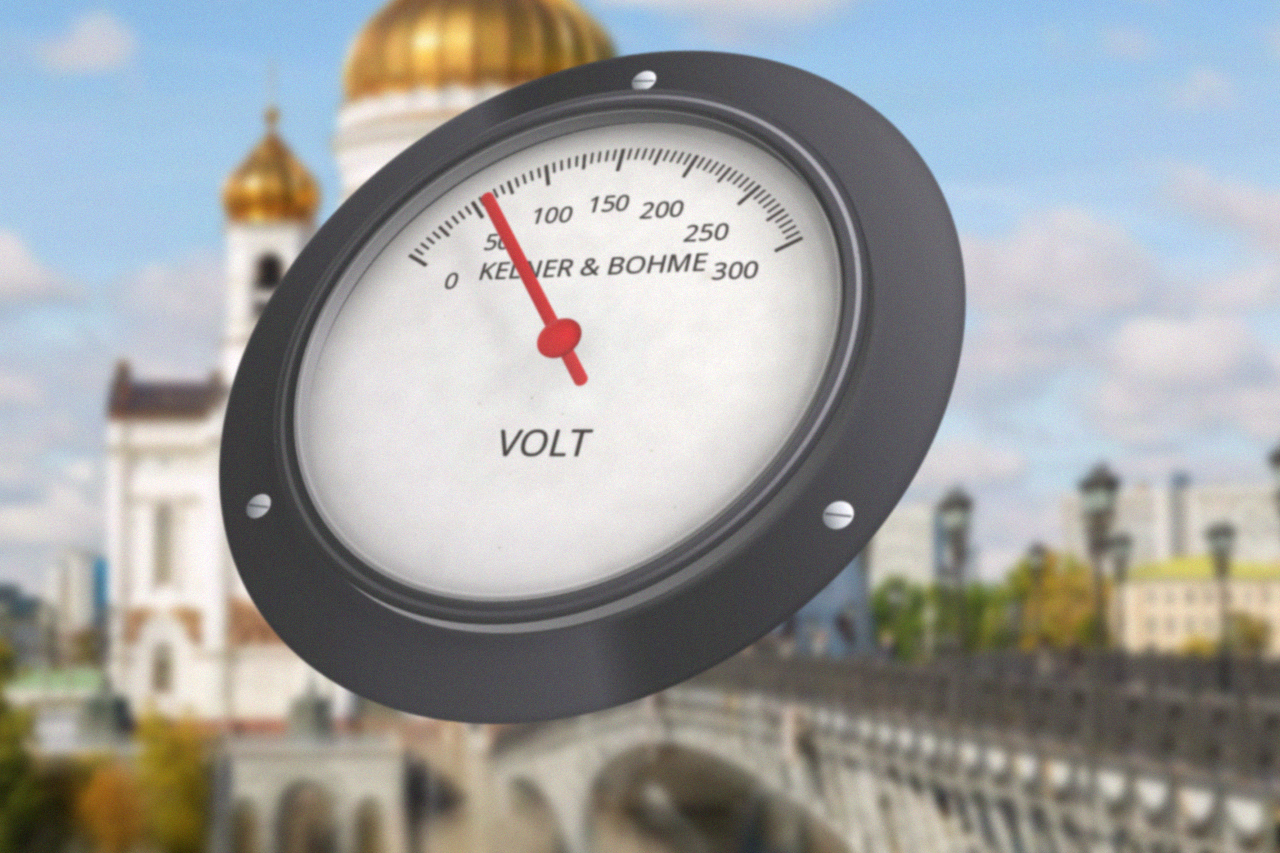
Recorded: 60 V
